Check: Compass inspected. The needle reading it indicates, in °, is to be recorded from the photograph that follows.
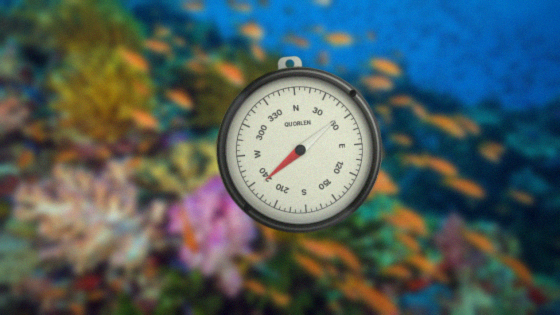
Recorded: 235 °
